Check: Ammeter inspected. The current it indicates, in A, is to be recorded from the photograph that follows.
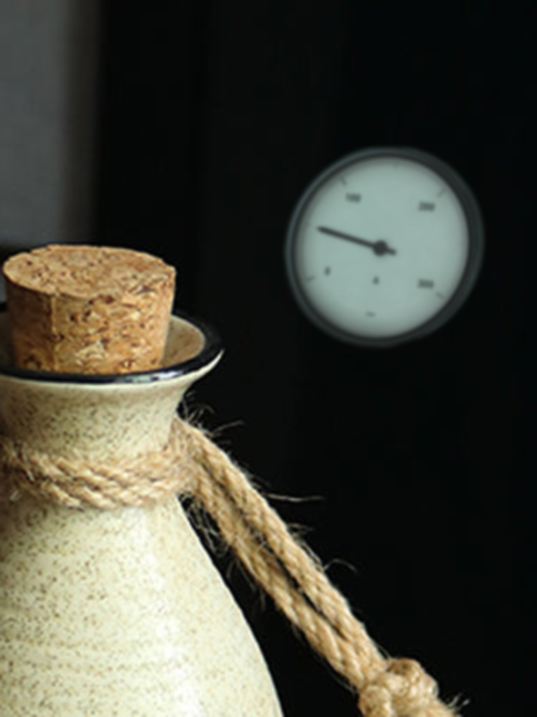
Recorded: 50 A
